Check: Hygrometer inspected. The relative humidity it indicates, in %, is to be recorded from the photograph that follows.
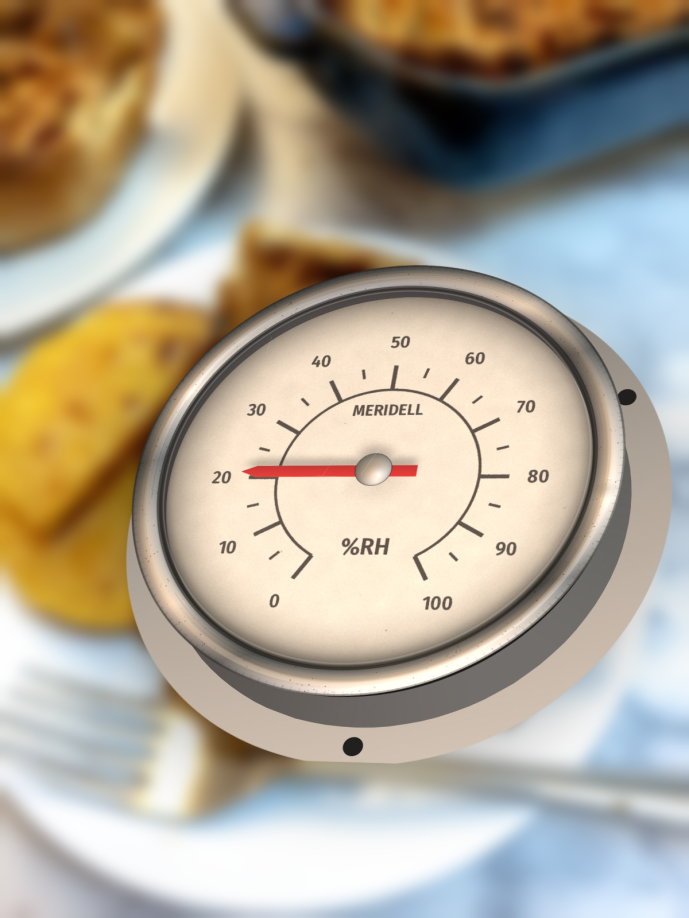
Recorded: 20 %
